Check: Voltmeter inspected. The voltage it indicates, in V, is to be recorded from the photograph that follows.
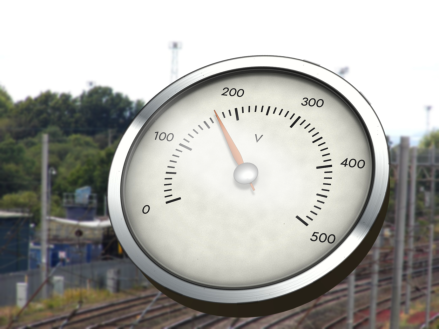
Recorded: 170 V
